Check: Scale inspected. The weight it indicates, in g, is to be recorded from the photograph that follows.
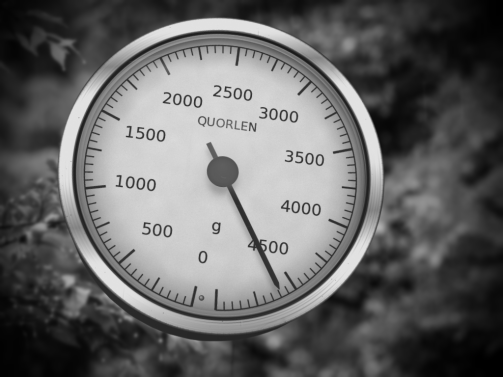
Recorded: 4600 g
